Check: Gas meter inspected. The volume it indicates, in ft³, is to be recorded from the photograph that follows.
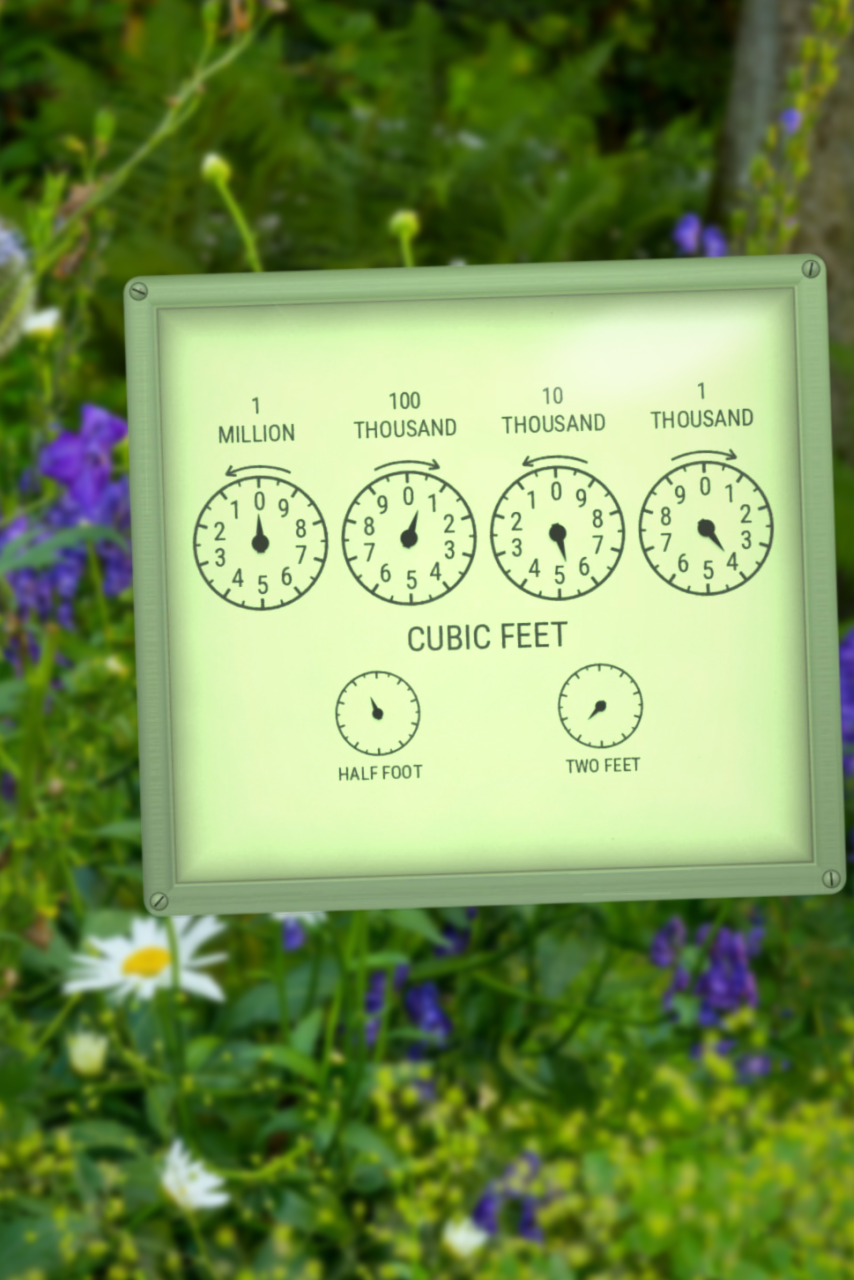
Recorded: 5400 ft³
